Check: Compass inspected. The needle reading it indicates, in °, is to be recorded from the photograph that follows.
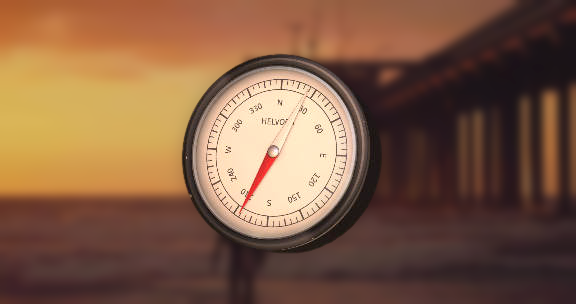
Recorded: 205 °
